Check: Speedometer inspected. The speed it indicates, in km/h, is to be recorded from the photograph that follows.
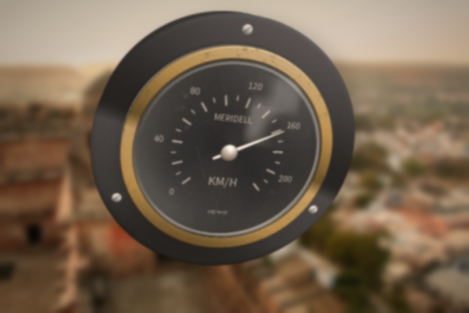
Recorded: 160 km/h
